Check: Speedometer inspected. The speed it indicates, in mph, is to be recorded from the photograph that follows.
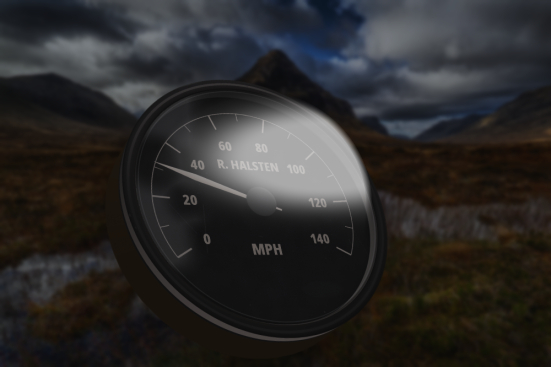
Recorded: 30 mph
